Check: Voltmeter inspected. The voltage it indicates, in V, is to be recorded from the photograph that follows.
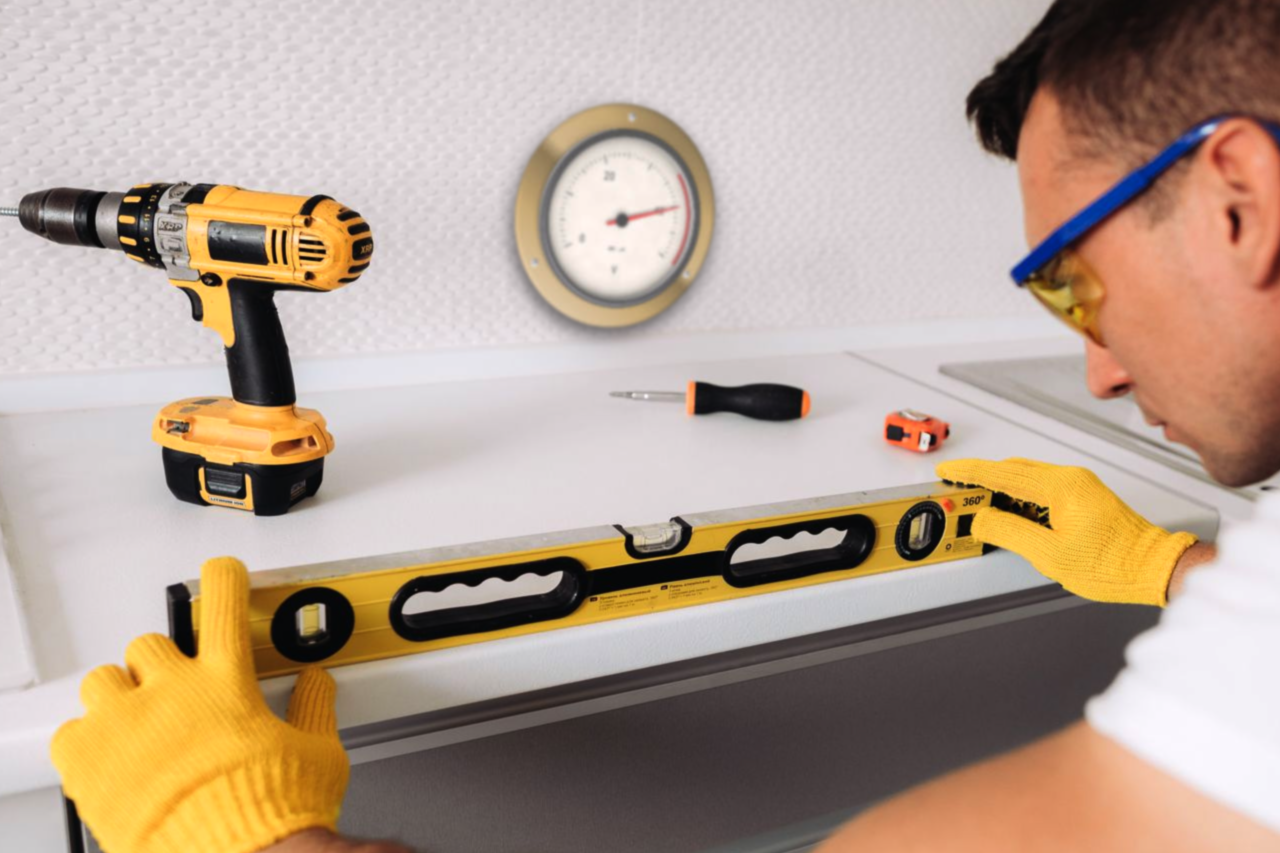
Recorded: 40 V
